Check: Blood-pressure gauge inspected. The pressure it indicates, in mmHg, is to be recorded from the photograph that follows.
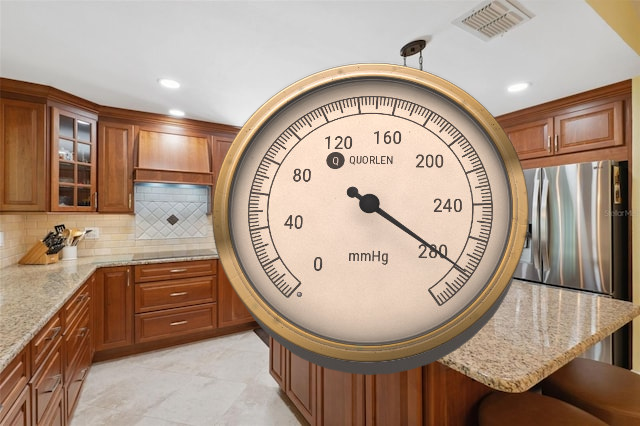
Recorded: 280 mmHg
